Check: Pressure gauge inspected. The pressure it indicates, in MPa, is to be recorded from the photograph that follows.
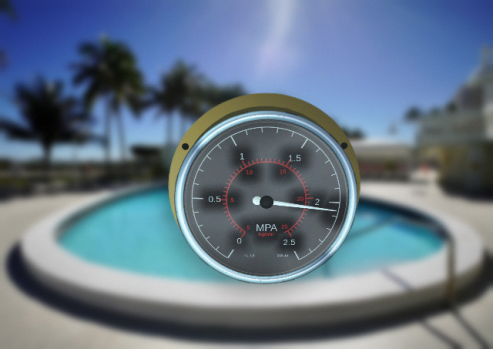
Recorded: 2.05 MPa
